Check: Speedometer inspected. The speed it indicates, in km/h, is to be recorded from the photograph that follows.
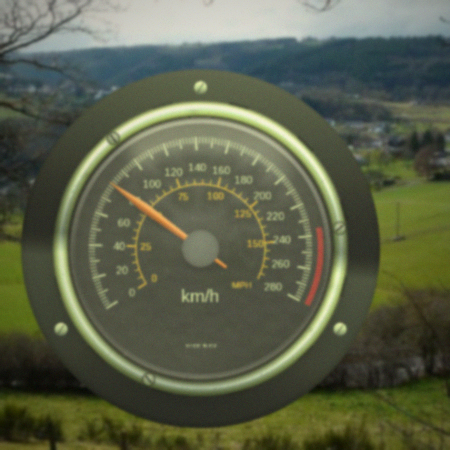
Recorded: 80 km/h
